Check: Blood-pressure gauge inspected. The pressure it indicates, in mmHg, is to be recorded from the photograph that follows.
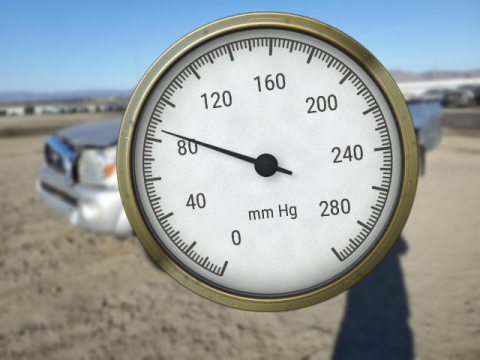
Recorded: 86 mmHg
